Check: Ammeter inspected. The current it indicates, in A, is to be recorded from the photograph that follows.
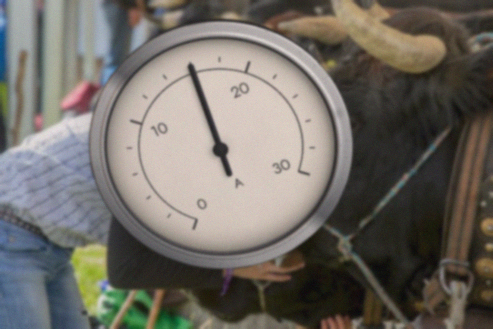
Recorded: 16 A
